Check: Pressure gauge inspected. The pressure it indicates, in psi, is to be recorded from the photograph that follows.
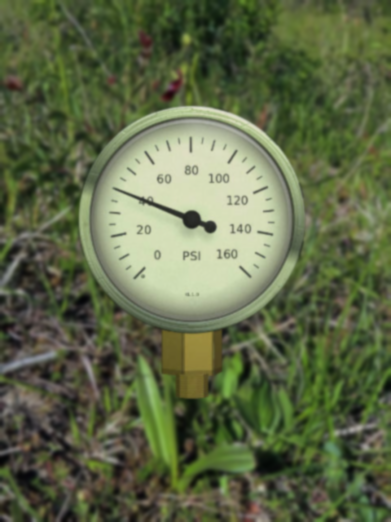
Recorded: 40 psi
